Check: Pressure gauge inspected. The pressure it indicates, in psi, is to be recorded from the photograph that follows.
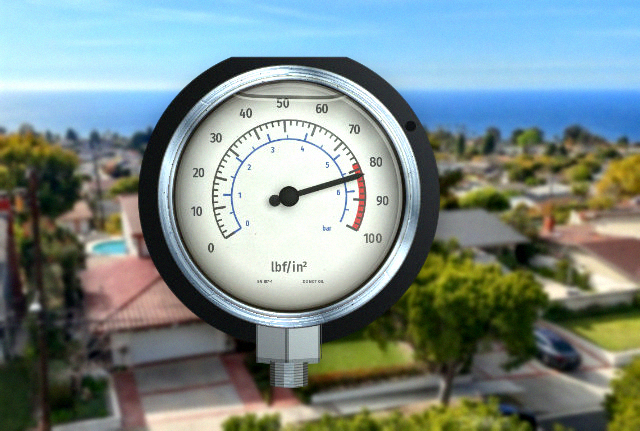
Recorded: 82 psi
